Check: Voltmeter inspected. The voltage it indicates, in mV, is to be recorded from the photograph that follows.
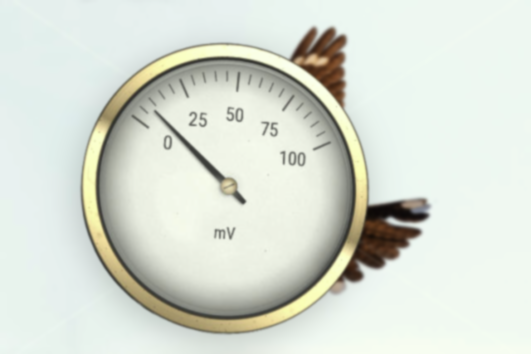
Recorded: 7.5 mV
